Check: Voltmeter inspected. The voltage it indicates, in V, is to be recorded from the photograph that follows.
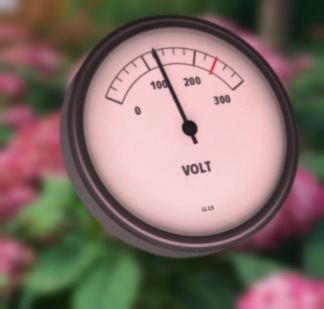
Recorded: 120 V
